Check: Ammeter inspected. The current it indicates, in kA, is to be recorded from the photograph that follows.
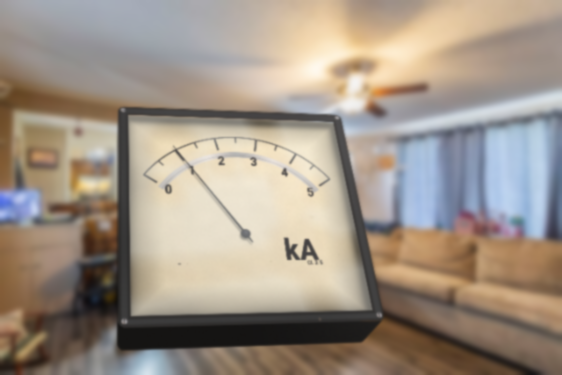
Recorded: 1 kA
